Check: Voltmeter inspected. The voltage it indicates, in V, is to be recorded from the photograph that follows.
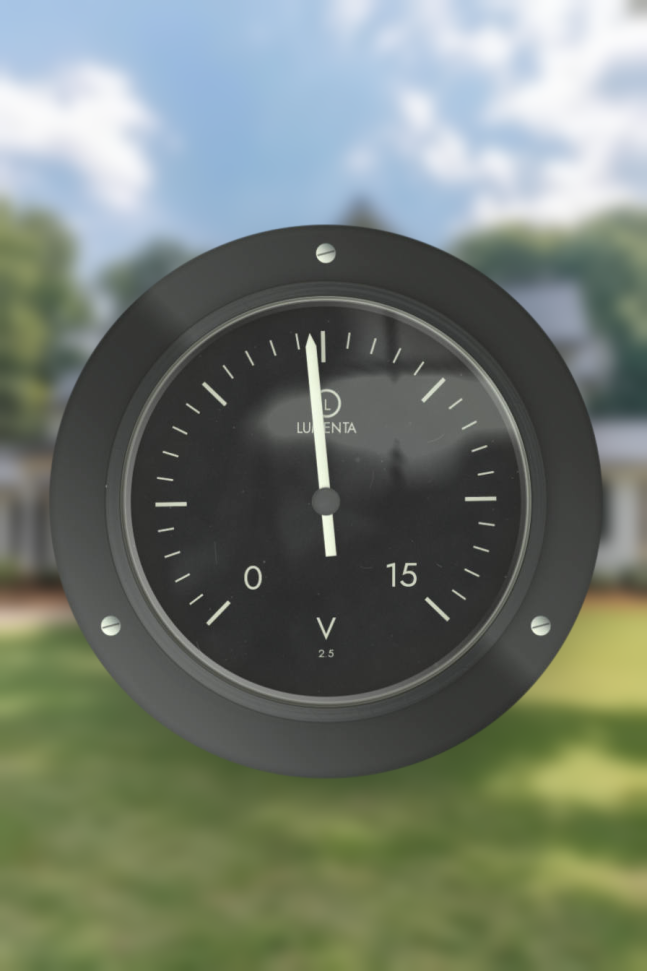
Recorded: 7.25 V
